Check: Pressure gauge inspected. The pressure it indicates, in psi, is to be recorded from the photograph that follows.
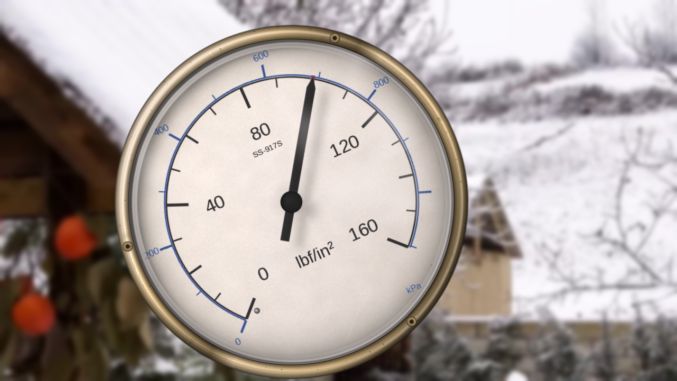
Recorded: 100 psi
